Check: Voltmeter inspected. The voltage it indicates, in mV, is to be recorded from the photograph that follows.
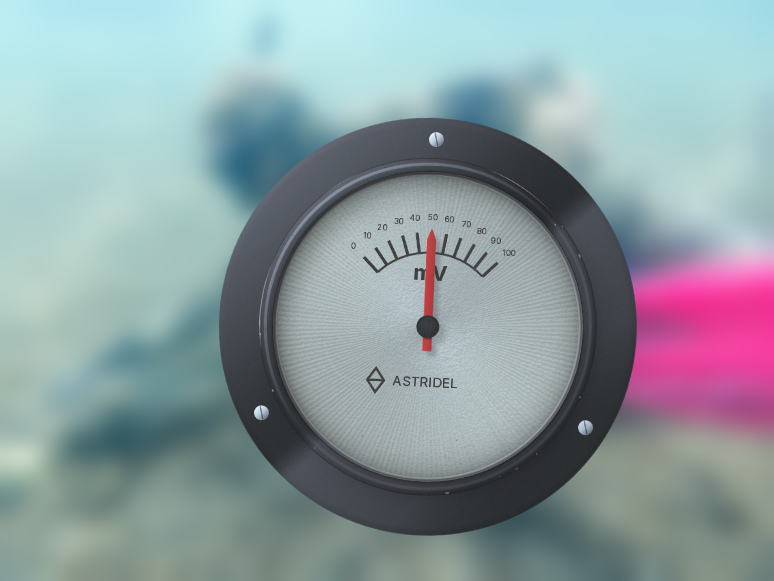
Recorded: 50 mV
